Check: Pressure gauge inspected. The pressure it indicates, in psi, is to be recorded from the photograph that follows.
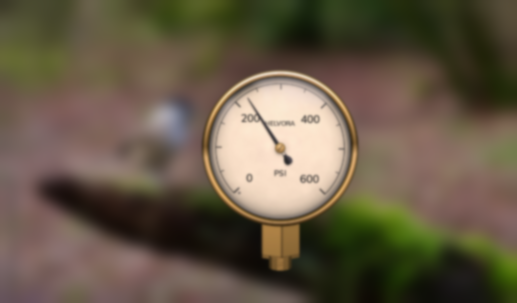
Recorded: 225 psi
